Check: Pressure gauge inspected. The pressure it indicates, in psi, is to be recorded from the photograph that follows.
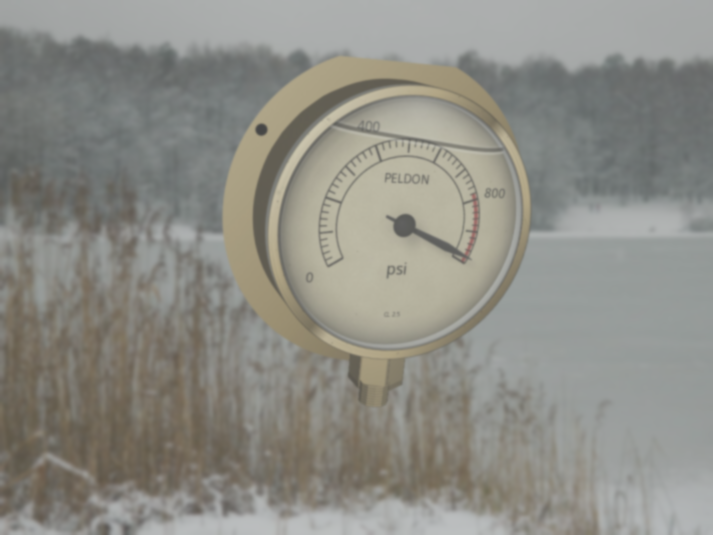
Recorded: 980 psi
